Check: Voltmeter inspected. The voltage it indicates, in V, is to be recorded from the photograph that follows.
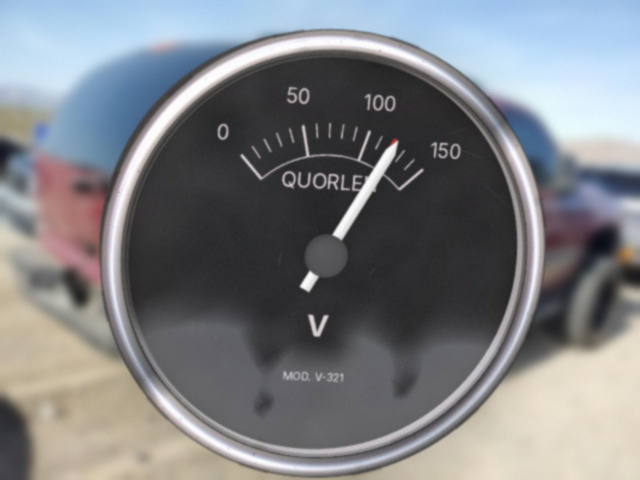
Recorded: 120 V
